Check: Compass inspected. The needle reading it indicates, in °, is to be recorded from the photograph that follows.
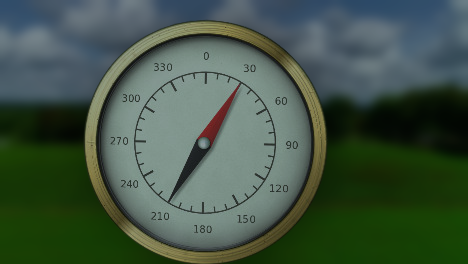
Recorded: 30 °
